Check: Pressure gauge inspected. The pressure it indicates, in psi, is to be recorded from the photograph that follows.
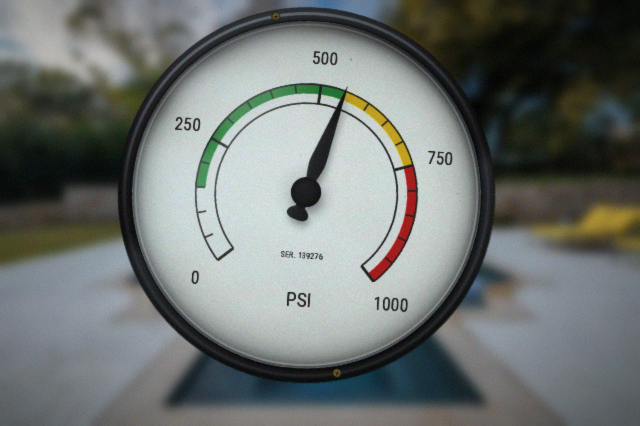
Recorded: 550 psi
